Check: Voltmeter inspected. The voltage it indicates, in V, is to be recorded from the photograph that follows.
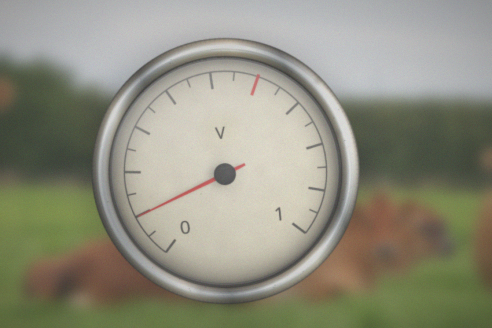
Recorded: 0.1 V
